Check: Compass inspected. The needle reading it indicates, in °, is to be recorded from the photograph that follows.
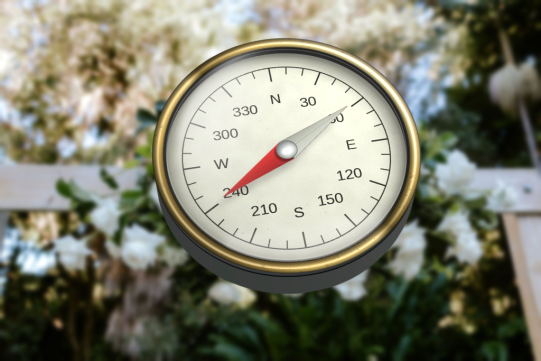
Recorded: 240 °
